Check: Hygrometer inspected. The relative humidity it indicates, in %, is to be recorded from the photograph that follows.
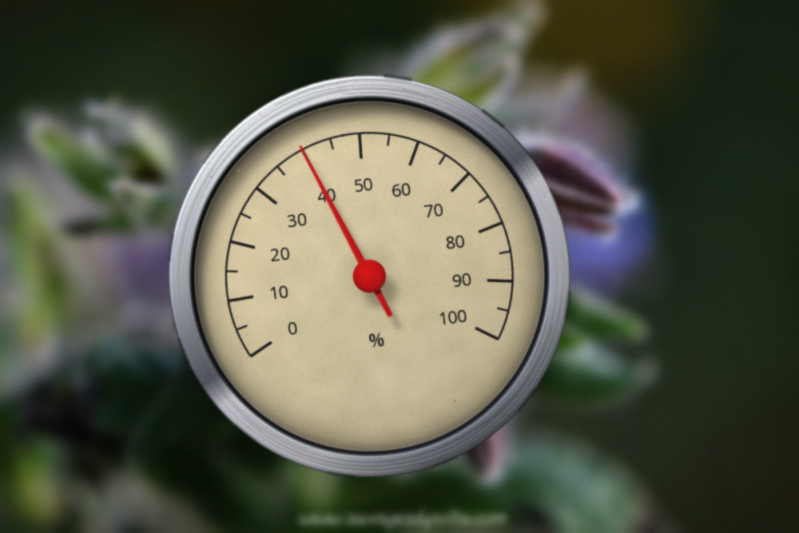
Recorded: 40 %
